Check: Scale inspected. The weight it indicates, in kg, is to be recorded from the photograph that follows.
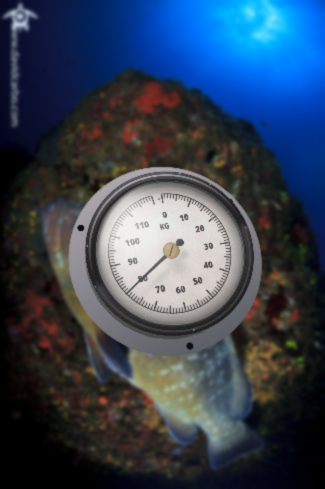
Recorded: 80 kg
